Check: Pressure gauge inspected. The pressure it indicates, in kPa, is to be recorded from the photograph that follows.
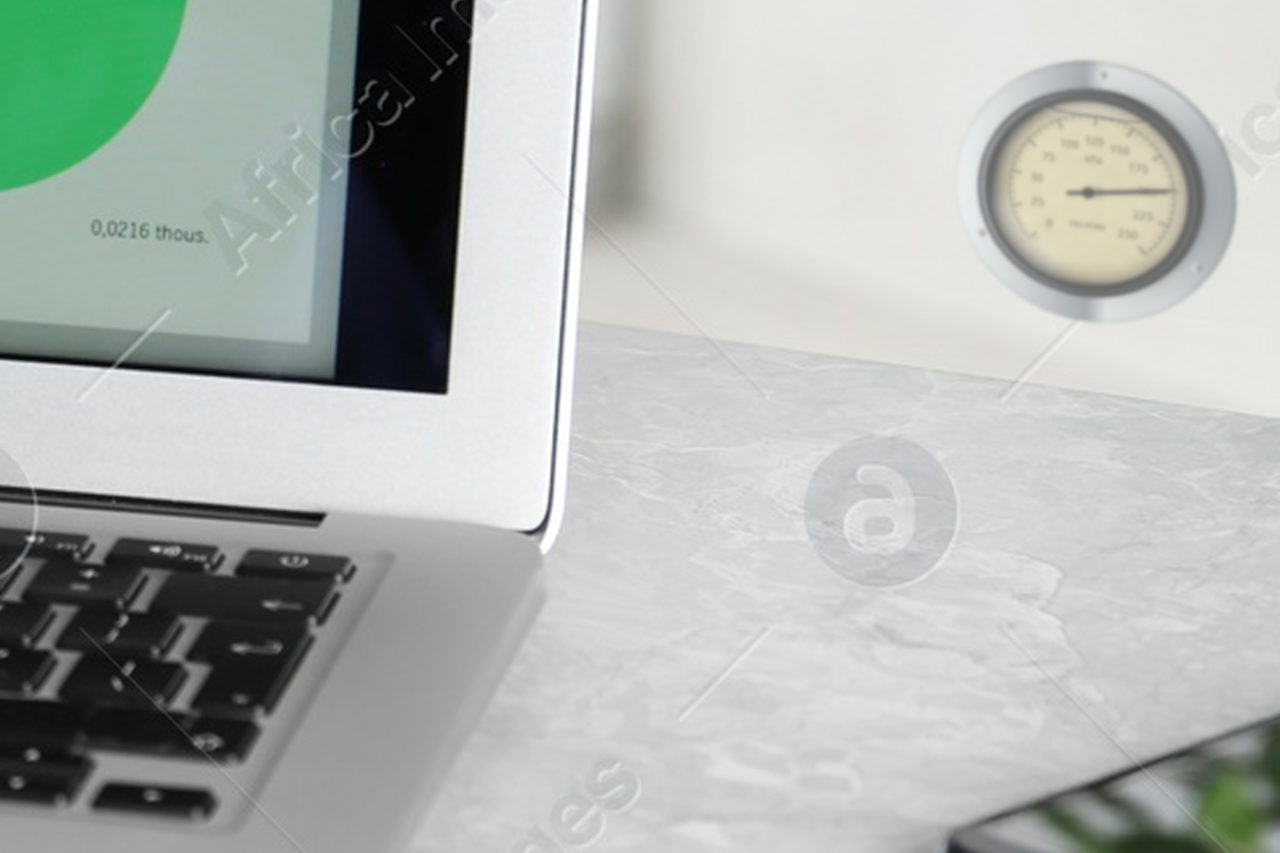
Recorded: 200 kPa
